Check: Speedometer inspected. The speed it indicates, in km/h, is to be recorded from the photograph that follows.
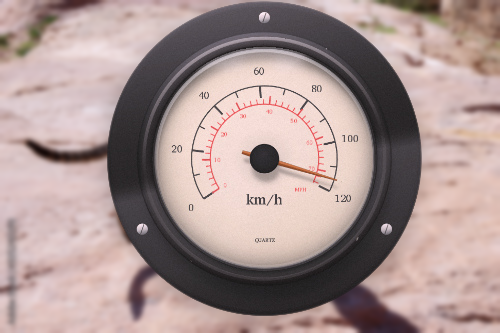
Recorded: 115 km/h
